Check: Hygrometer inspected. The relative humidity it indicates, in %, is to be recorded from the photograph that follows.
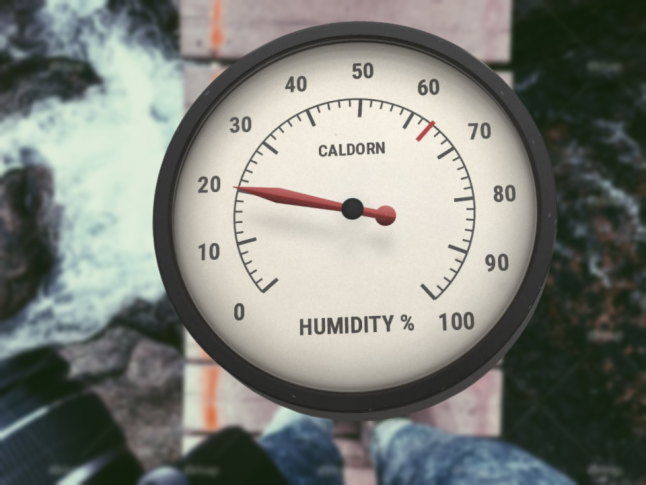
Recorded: 20 %
